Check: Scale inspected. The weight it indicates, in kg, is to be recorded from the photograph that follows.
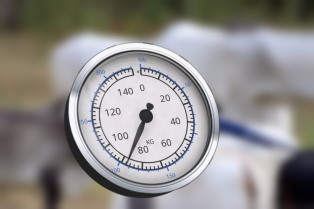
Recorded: 88 kg
